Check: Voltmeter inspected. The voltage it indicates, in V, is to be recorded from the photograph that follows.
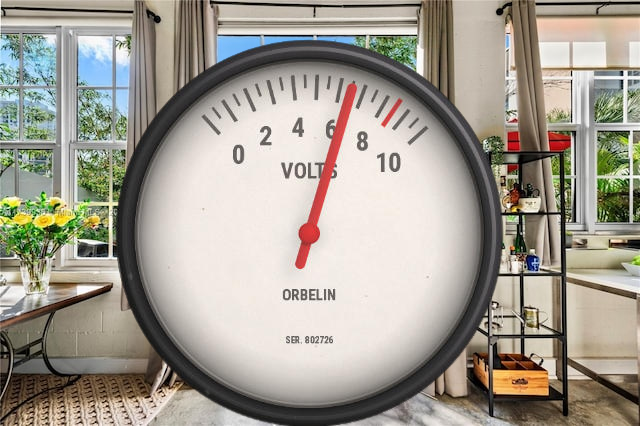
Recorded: 6.5 V
